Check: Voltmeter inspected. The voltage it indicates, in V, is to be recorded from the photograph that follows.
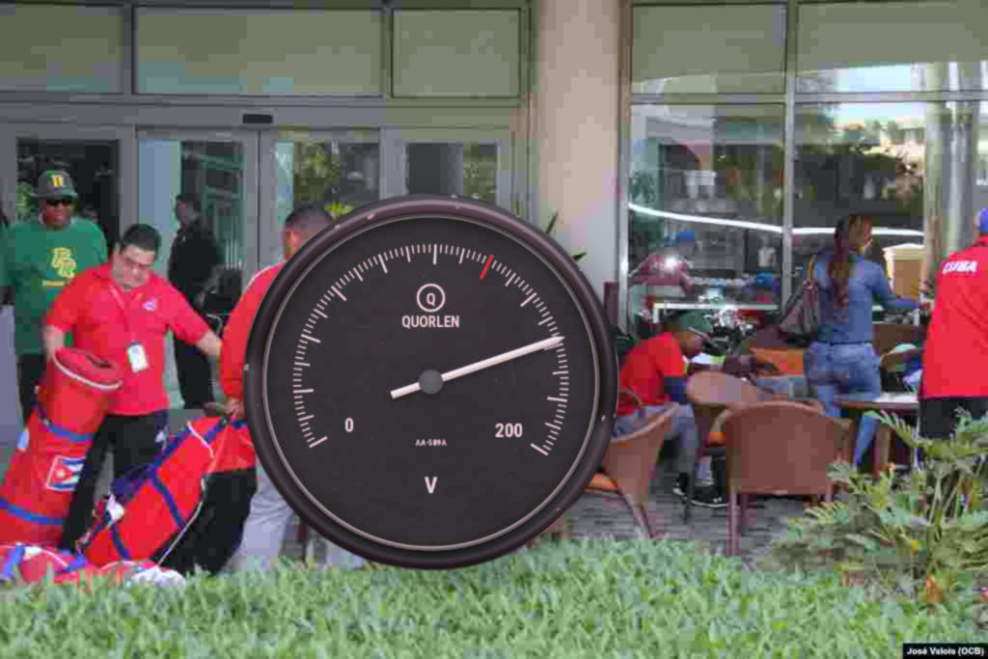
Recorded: 158 V
